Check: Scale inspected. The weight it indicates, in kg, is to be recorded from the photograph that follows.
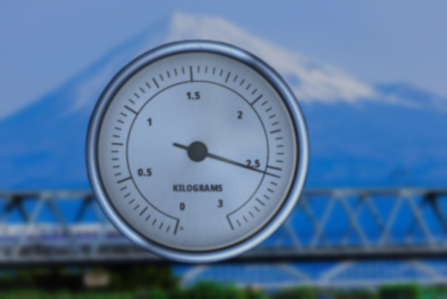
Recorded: 2.55 kg
